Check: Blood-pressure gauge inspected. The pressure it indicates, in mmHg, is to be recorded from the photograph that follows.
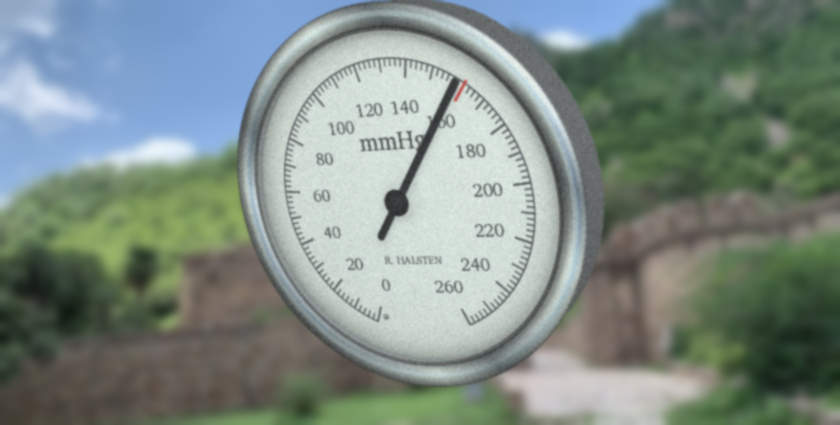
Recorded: 160 mmHg
